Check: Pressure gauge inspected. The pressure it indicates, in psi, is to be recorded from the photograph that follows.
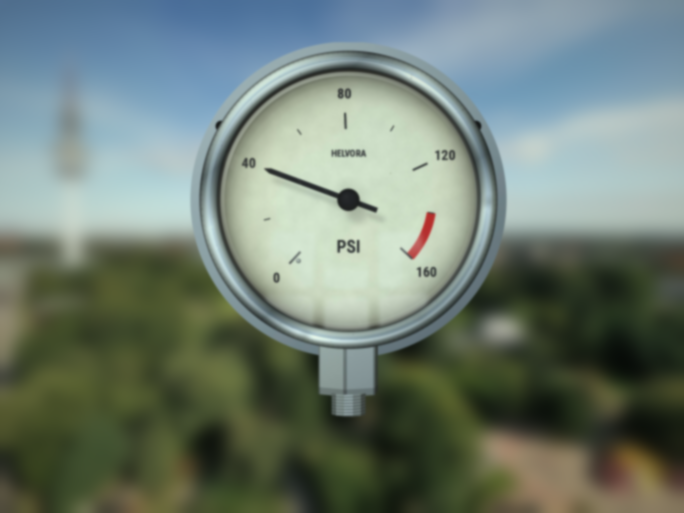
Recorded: 40 psi
